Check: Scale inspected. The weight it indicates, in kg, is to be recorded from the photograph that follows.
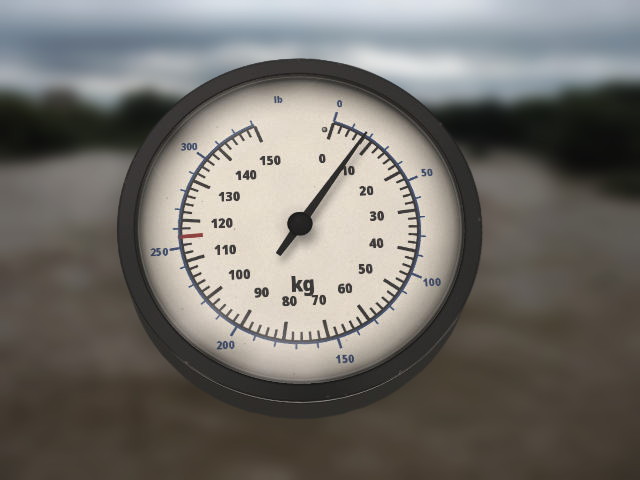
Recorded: 8 kg
